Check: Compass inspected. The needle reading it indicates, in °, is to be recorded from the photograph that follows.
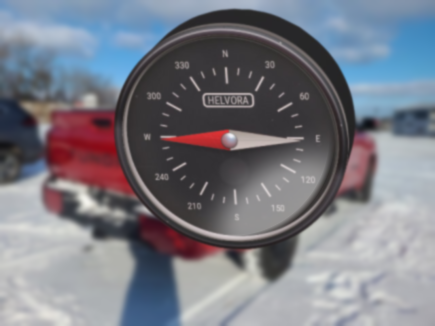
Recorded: 270 °
